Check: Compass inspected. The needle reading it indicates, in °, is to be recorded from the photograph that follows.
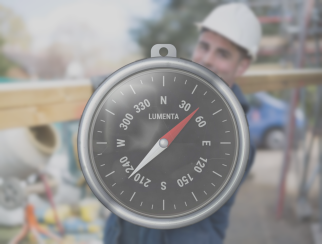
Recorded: 45 °
